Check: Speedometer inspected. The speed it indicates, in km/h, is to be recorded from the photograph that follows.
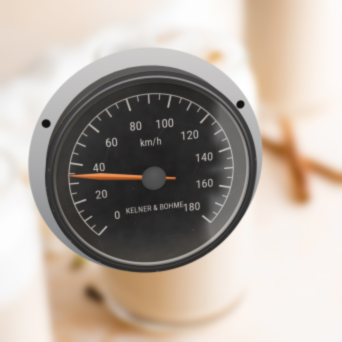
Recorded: 35 km/h
